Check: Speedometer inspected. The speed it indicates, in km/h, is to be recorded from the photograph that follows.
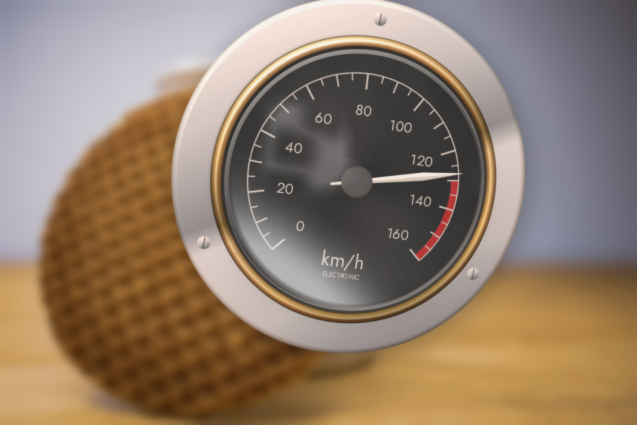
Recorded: 127.5 km/h
